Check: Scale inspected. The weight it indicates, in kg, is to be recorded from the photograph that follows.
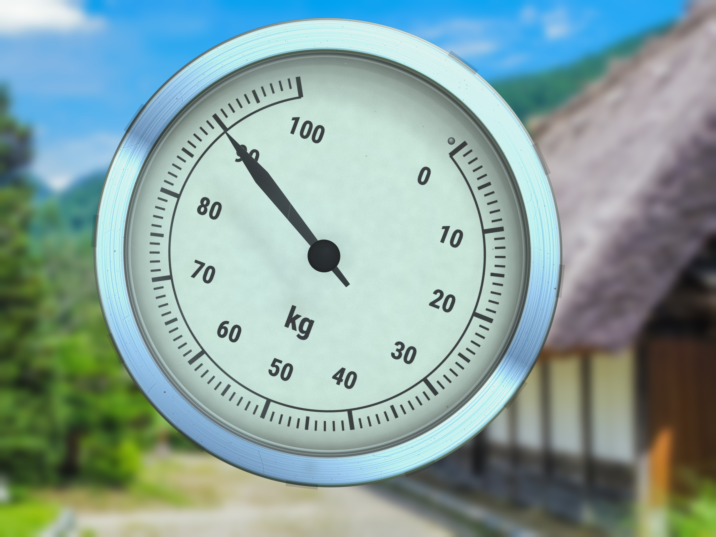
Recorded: 90 kg
